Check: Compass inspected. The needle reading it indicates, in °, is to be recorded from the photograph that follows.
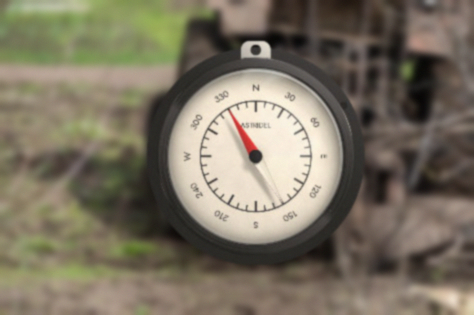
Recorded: 330 °
